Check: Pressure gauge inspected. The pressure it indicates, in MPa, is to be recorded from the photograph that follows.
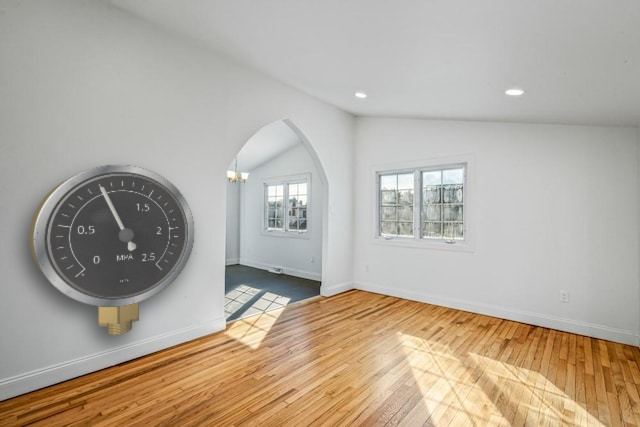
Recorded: 1 MPa
